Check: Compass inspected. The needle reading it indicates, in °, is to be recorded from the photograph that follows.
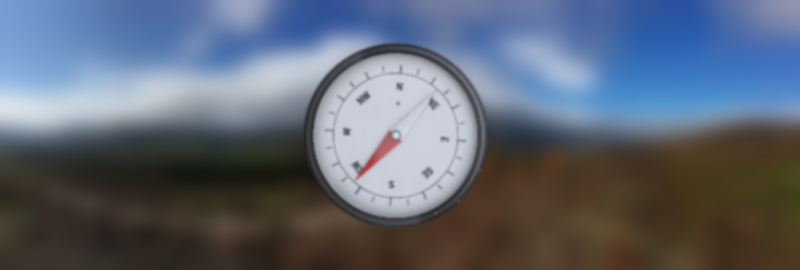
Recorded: 217.5 °
